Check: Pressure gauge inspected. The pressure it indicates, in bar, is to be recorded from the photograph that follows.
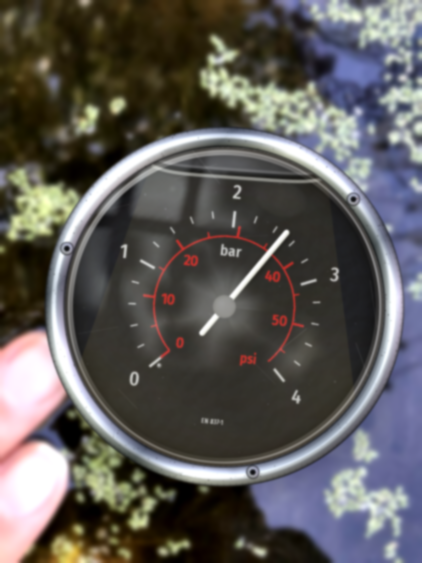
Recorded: 2.5 bar
